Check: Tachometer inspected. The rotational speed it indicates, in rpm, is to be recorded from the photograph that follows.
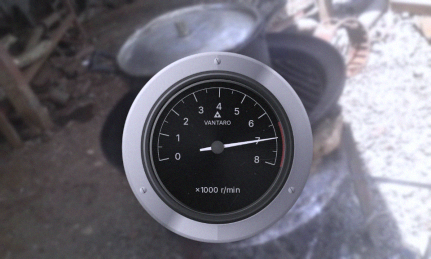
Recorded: 7000 rpm
